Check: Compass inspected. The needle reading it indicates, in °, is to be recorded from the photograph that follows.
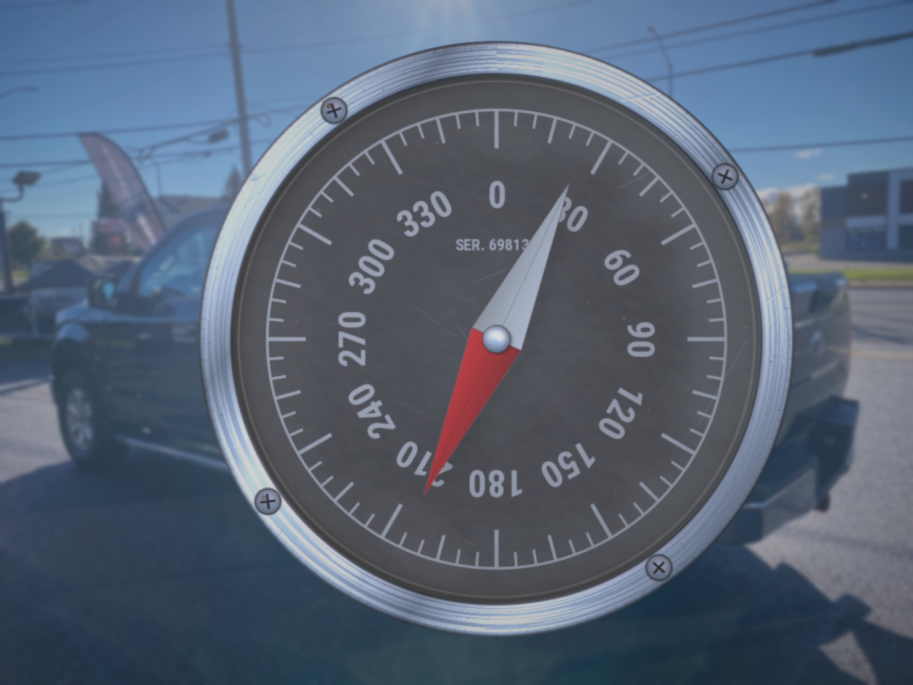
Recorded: 205 °
